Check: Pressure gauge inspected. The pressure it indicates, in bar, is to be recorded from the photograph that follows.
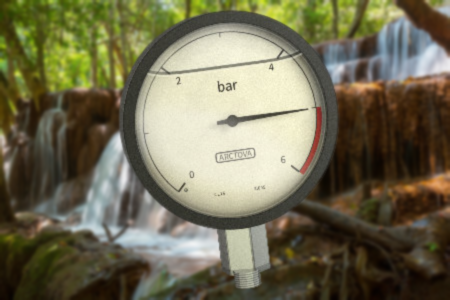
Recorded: 5 bar
